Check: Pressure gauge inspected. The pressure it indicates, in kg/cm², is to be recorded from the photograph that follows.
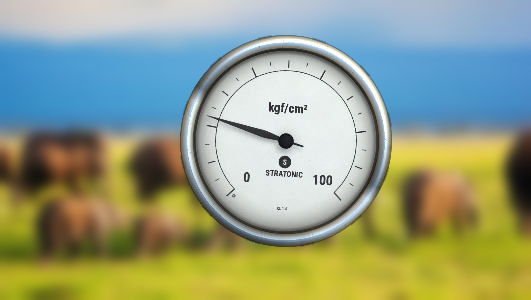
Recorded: 22.5 kg/cm²
